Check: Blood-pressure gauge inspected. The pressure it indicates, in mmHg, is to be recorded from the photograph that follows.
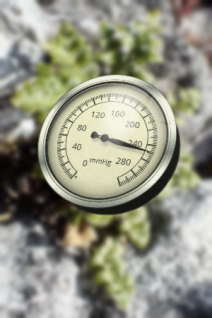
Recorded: 250 mmHg
